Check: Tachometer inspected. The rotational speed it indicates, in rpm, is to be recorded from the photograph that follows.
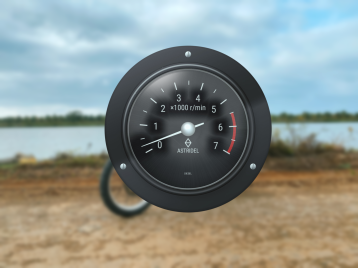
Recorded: 250 rpm
